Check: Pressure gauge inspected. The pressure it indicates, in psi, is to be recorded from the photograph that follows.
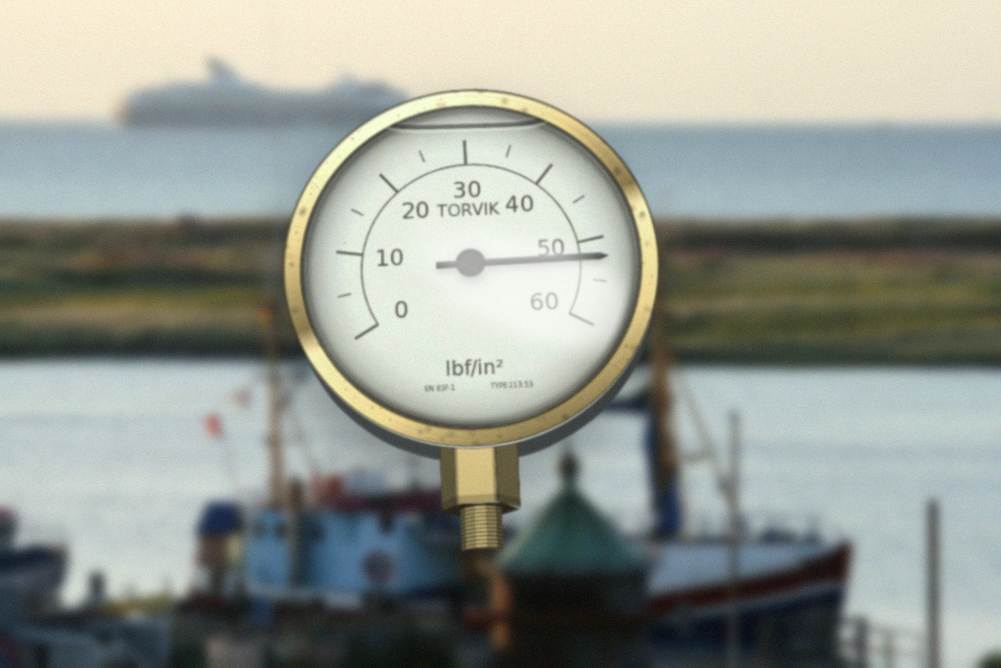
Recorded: 52.5 psi
